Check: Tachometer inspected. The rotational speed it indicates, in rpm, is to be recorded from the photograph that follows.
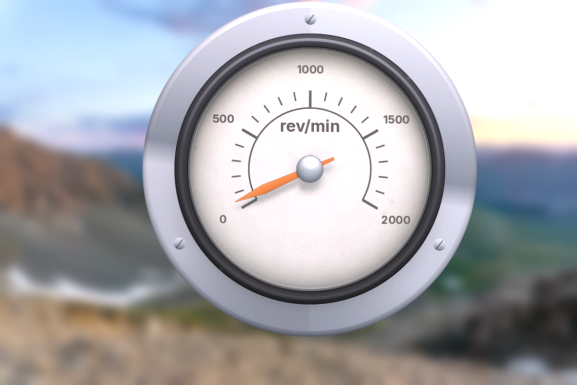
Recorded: 50 rpm
